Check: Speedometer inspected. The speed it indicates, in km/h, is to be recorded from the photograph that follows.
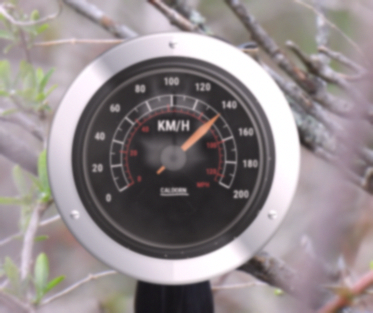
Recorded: 140 km/h
